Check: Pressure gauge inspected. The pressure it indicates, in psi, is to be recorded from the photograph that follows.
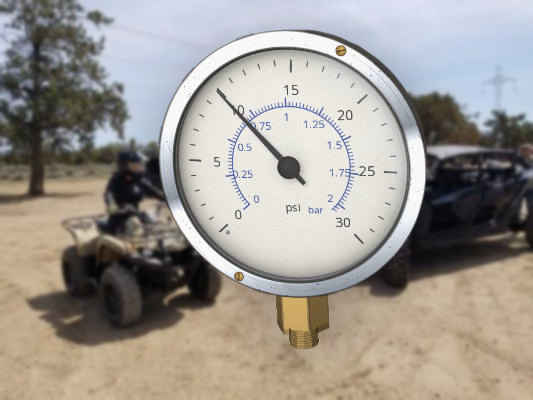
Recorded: 10 psi
